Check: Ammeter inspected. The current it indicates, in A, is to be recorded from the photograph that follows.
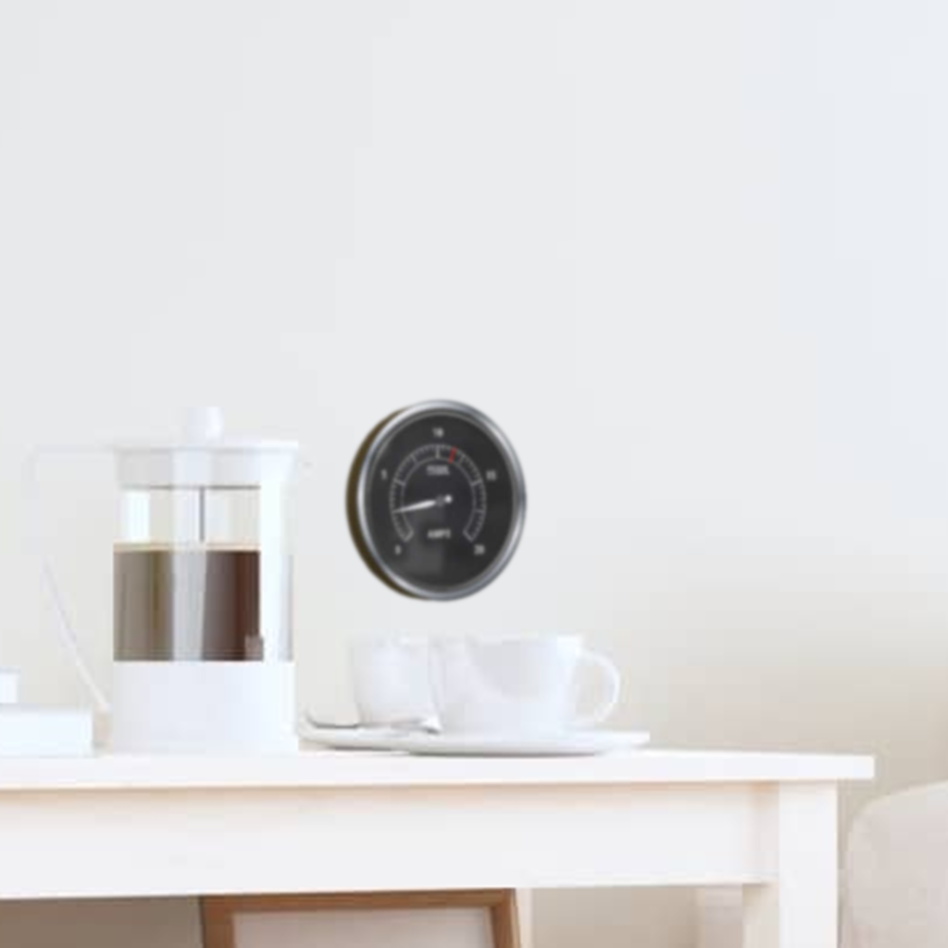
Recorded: 2.5 A
